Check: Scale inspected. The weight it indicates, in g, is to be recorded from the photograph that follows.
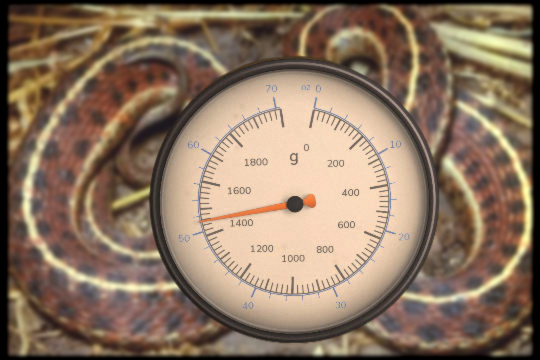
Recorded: 1460 g
